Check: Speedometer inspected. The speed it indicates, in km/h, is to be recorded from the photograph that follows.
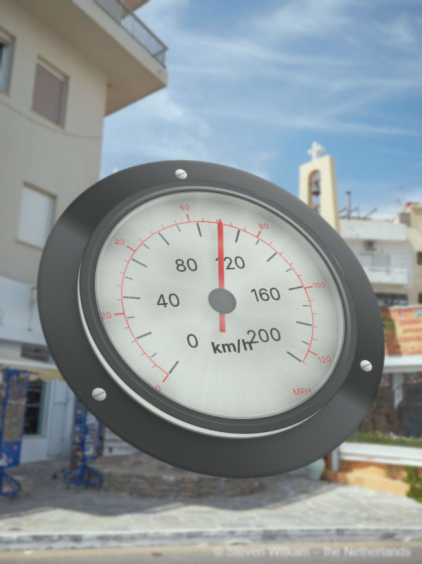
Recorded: 110 km/h
